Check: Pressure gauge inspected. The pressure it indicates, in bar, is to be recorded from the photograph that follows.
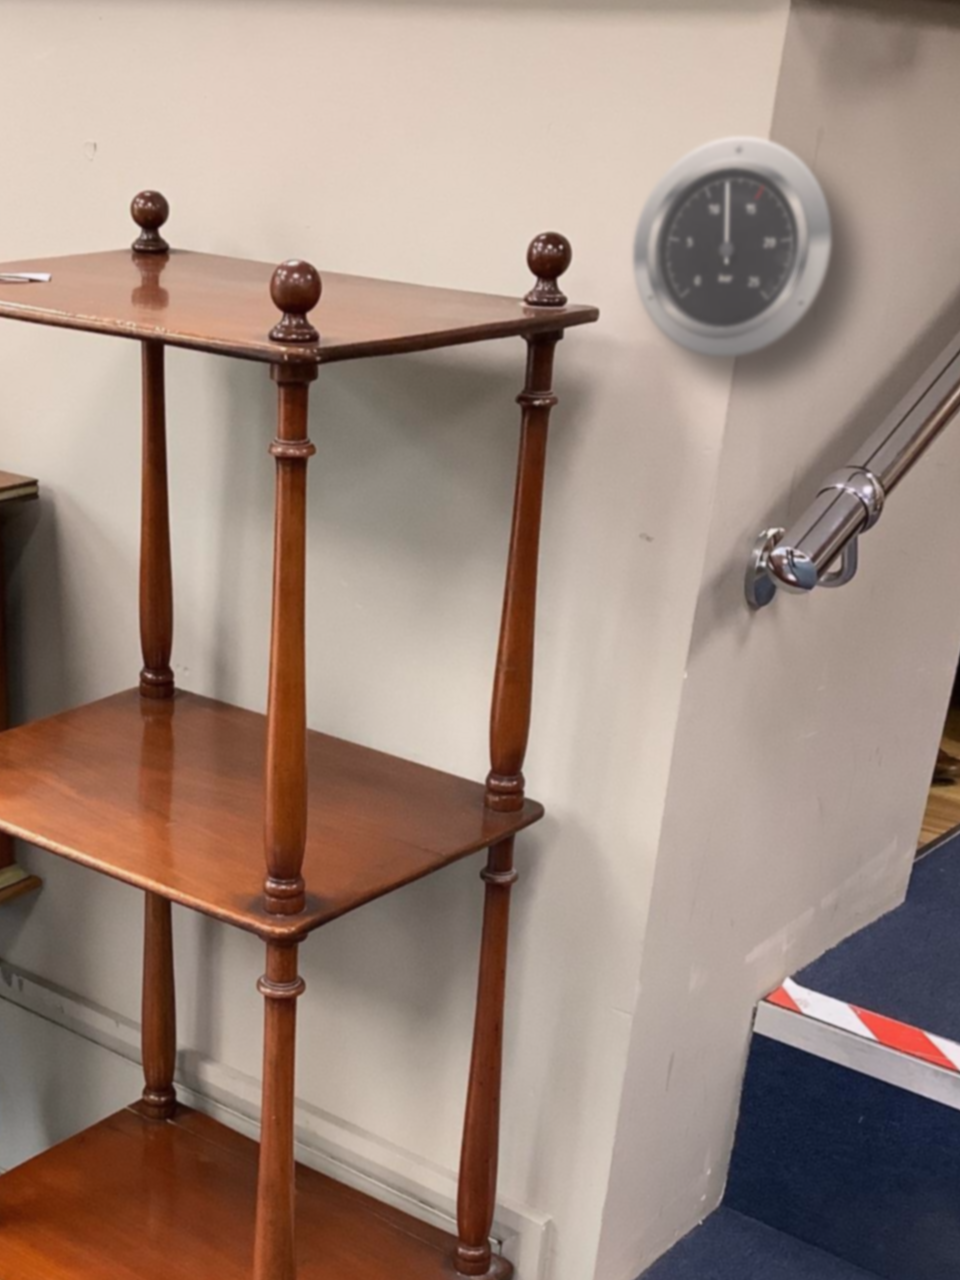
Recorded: 12 bar
